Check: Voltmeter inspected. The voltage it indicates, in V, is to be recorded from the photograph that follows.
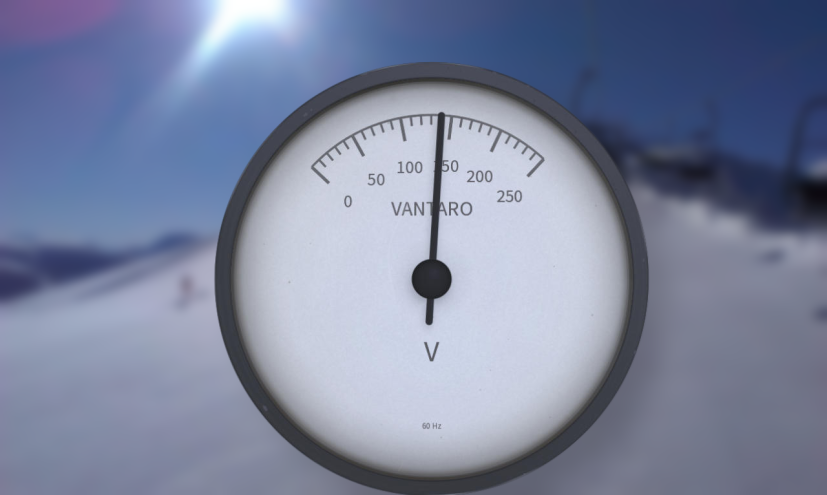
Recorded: 140 V
